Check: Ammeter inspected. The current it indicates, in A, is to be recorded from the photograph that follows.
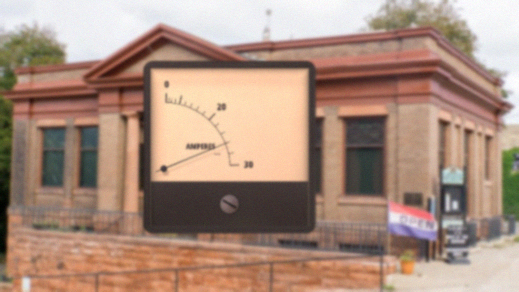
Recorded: 26 A
